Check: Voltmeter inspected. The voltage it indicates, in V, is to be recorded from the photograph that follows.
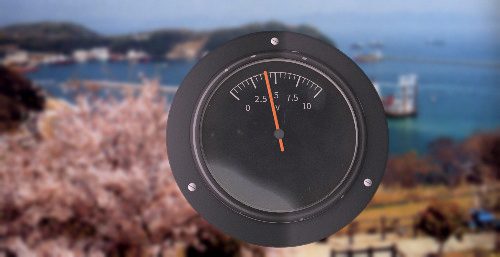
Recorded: 4 V
